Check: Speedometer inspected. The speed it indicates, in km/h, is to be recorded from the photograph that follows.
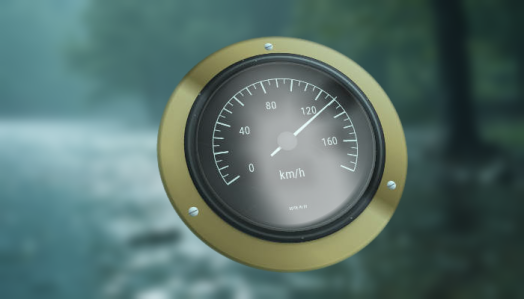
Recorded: 130 km/h
